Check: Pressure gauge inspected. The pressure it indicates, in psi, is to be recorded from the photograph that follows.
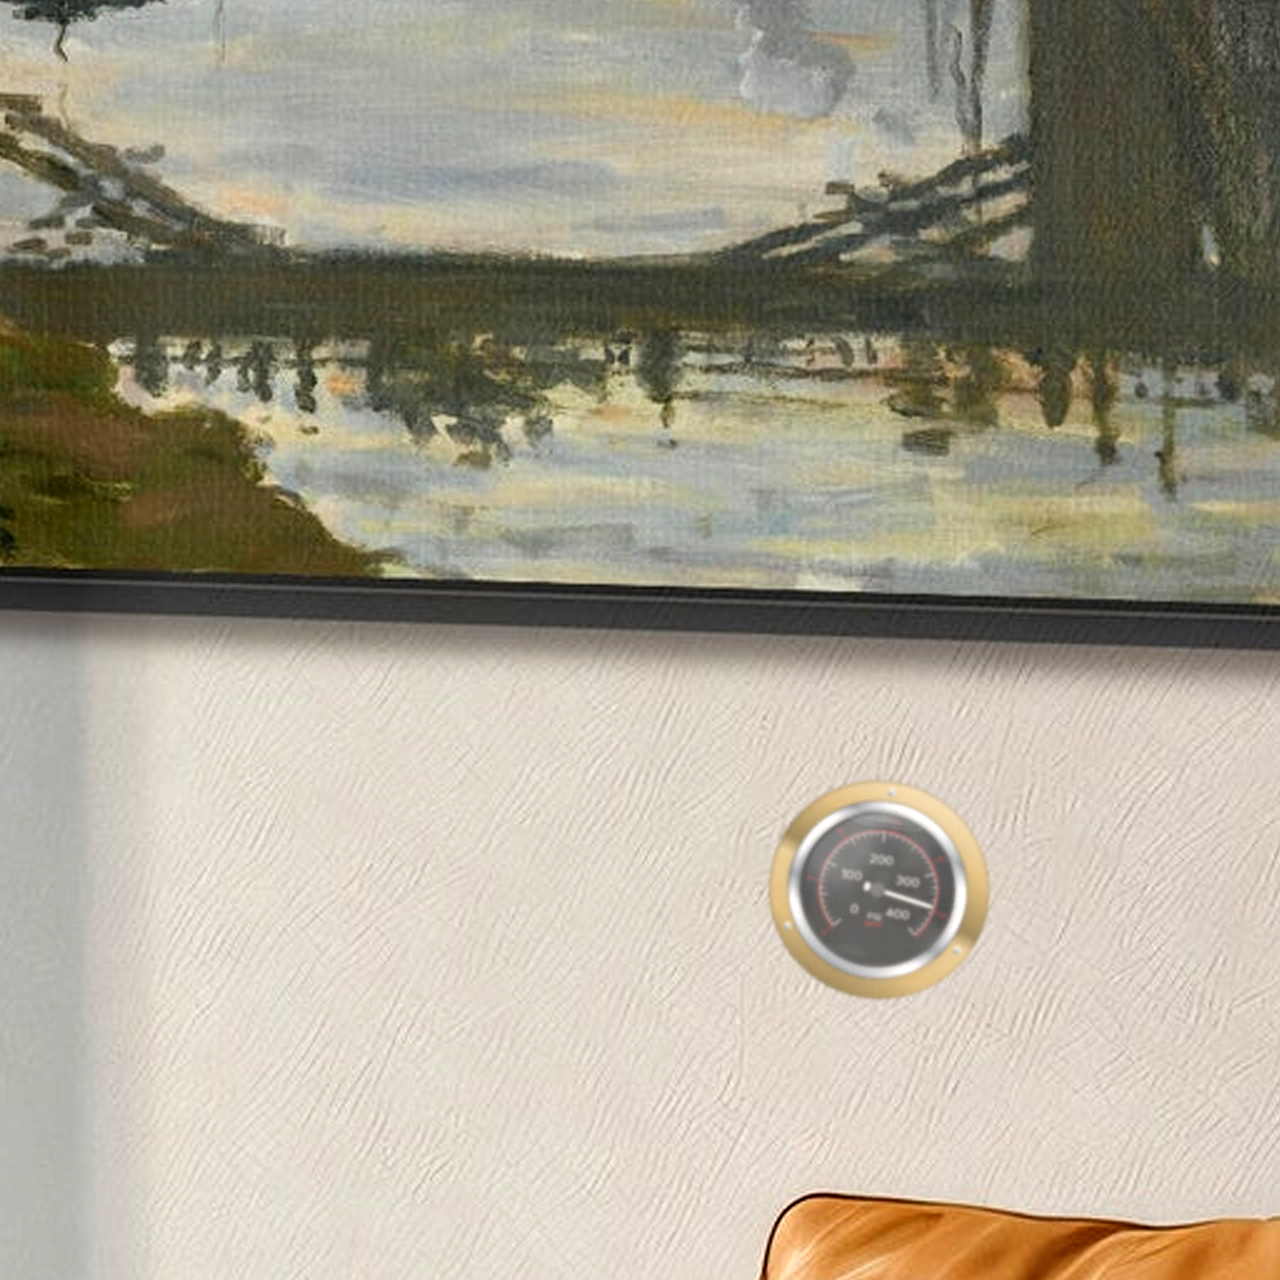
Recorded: 350 psi
